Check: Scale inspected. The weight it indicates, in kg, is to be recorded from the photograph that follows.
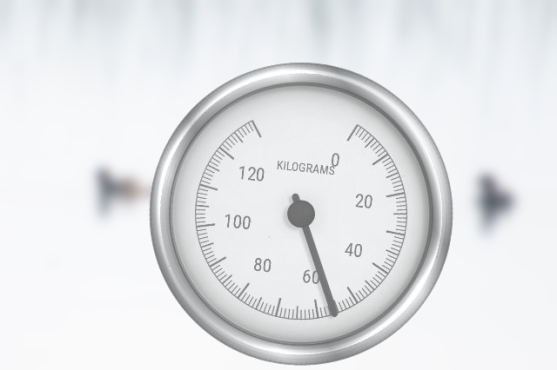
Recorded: 56 kg
